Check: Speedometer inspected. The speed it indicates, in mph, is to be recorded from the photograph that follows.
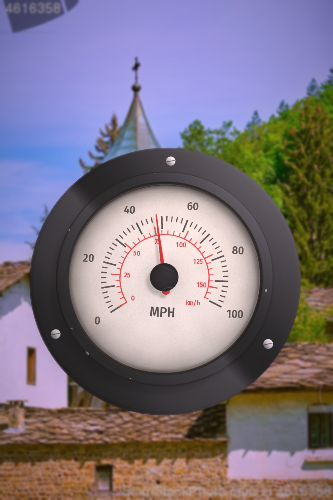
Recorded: 48 mph
